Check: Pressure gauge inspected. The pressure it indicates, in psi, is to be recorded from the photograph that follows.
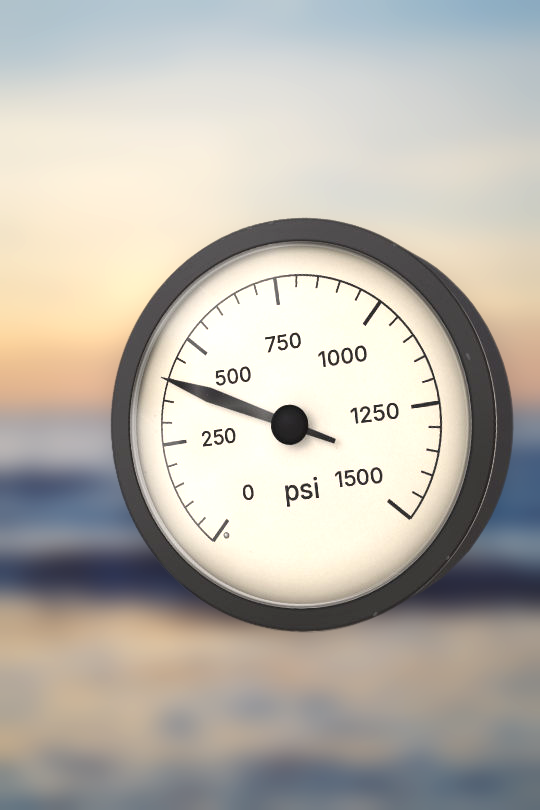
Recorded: 400 psi
